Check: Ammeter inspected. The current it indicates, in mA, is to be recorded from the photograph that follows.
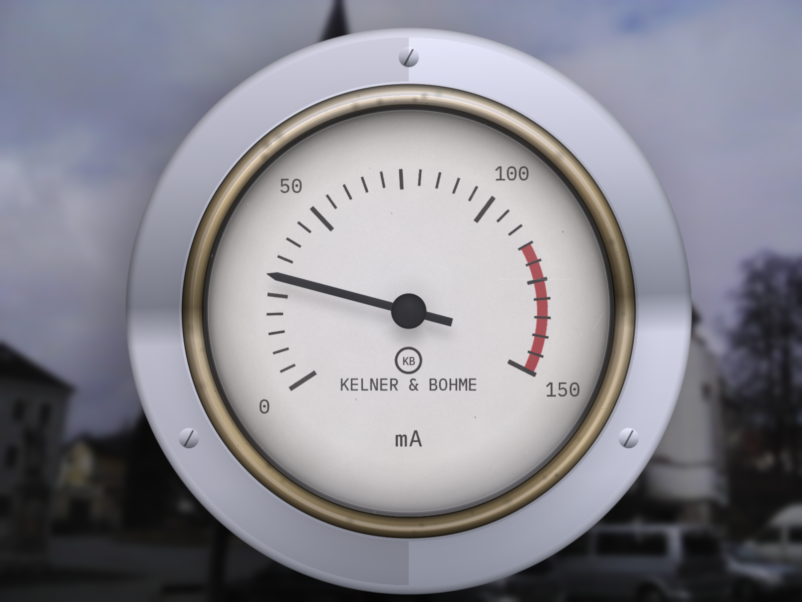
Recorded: 30 mA
